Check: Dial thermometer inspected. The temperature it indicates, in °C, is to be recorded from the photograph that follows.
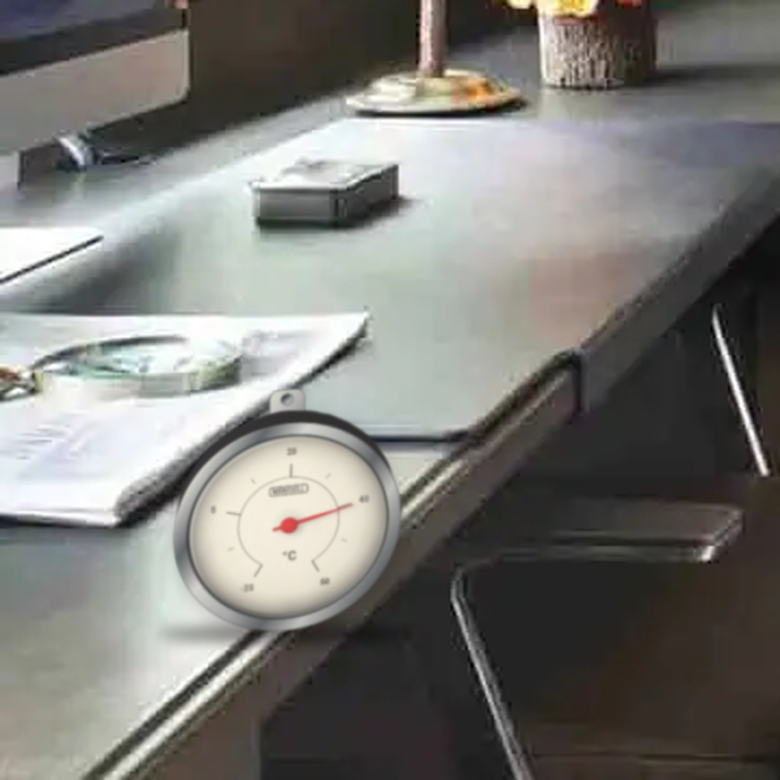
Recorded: 40 °C
